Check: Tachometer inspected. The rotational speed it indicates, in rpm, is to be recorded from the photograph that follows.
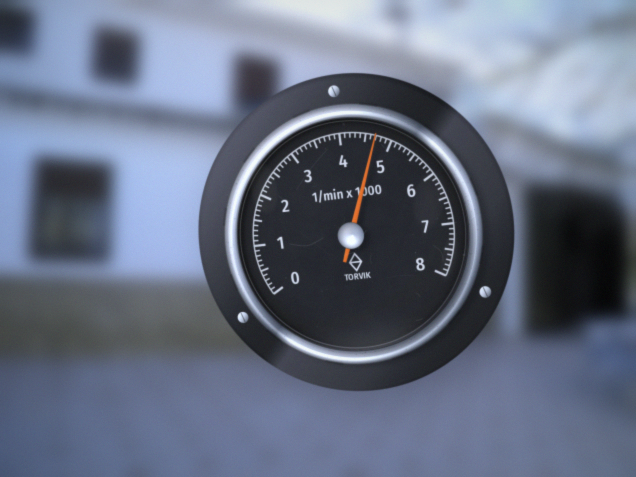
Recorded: 4700 rpm
